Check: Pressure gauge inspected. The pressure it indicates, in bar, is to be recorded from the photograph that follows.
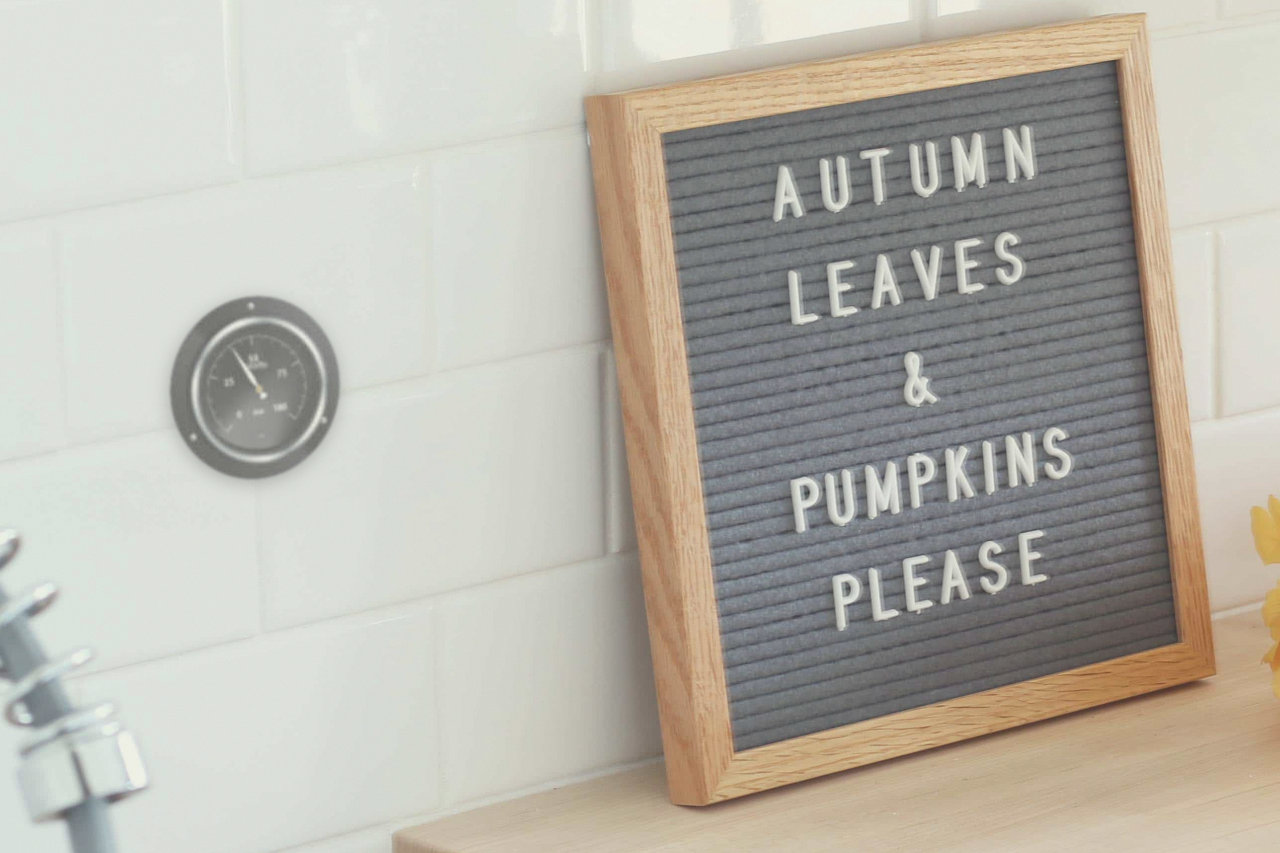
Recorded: 40 bar
